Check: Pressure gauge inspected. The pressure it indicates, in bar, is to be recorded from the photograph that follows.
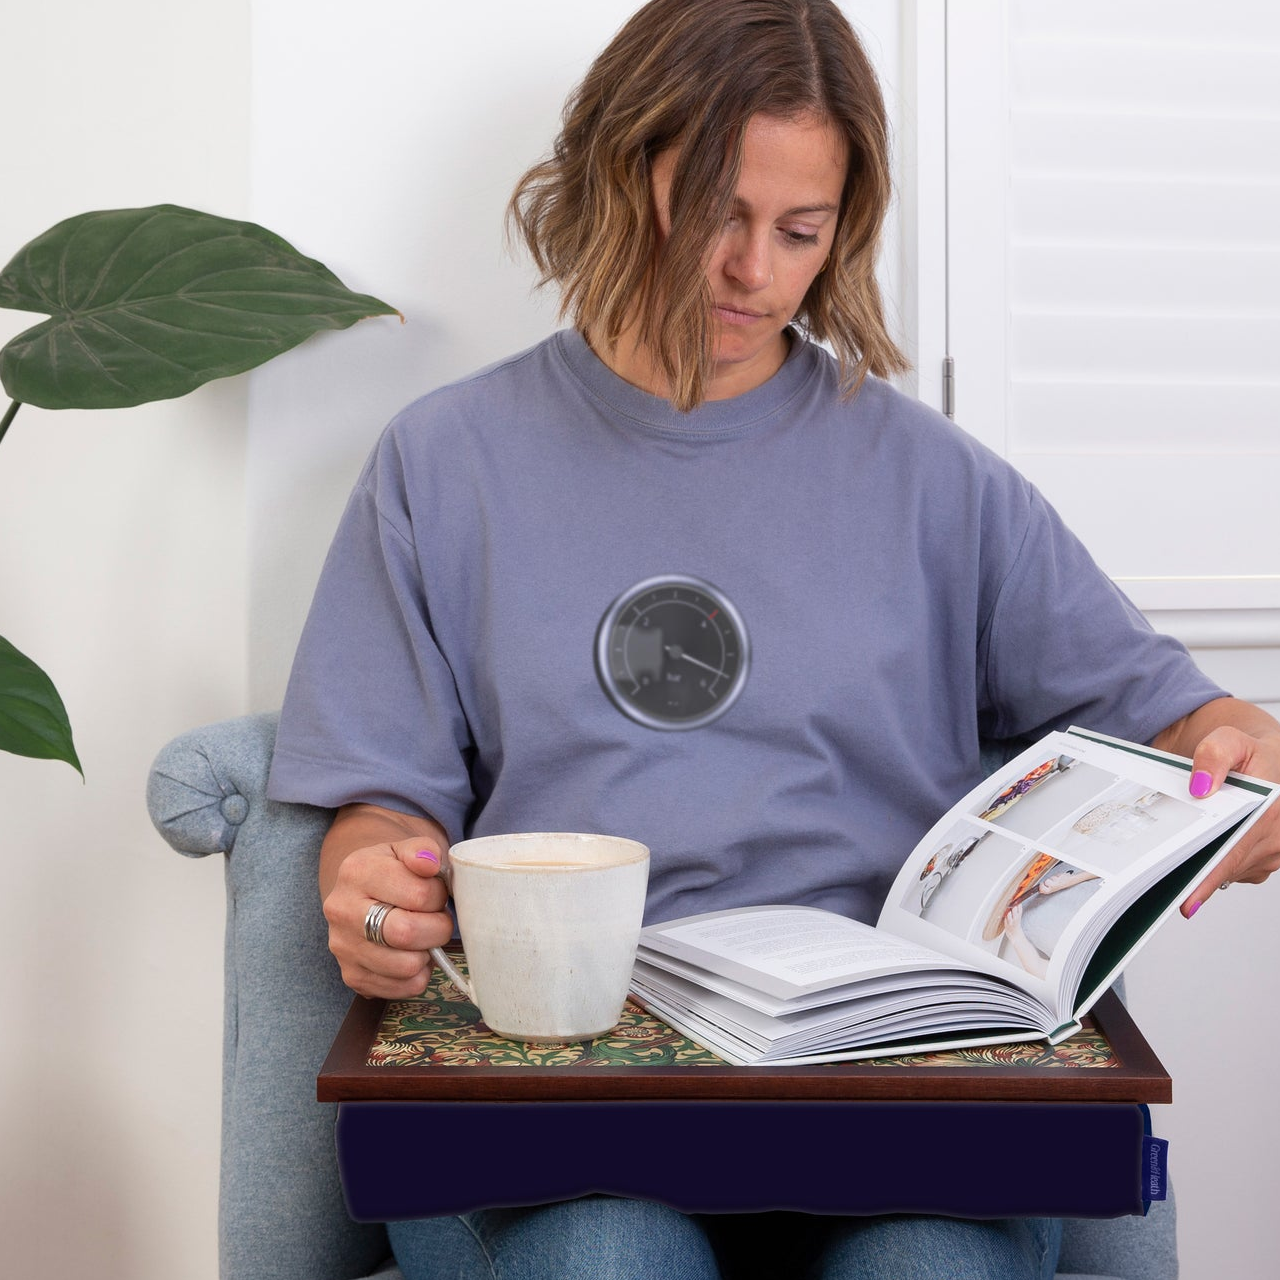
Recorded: 5.5 bar
